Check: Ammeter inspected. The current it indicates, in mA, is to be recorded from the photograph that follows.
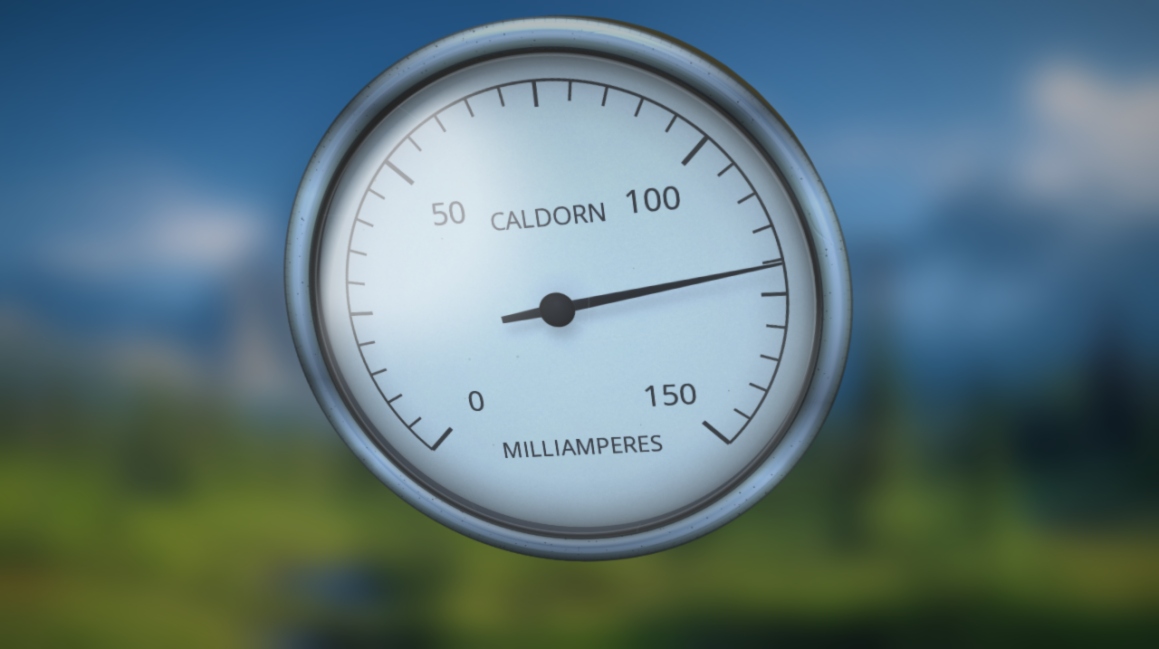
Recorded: 120 mA
